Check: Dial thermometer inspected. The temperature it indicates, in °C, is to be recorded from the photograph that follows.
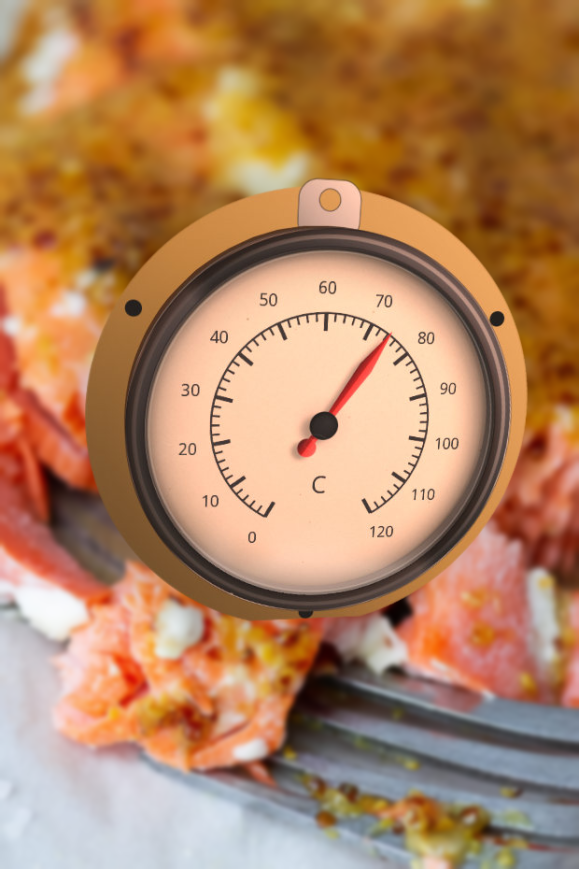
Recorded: 74 °C
